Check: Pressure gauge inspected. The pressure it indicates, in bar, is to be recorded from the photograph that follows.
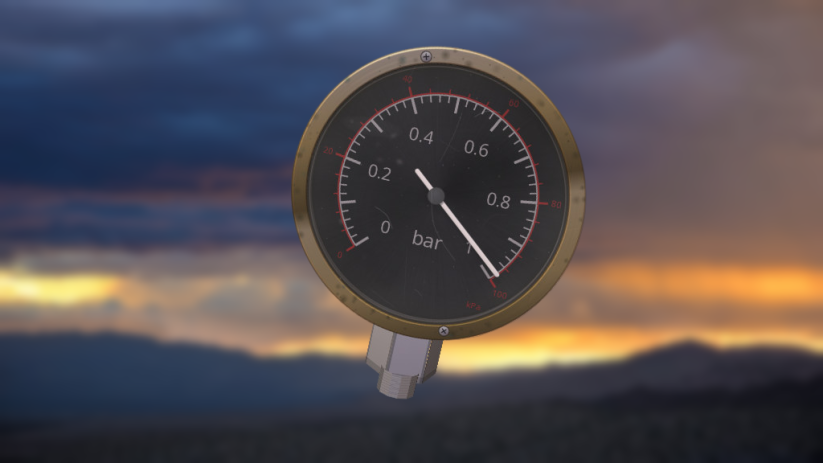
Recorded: 0.98 bar
